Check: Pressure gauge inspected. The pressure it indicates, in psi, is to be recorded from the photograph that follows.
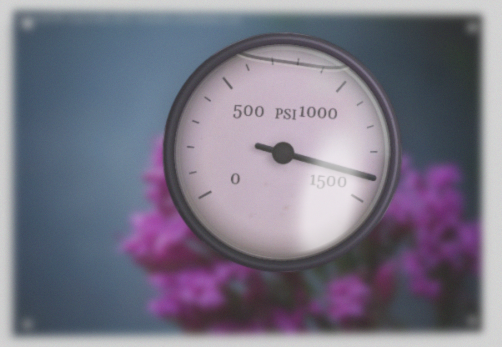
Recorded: 1400 psi
